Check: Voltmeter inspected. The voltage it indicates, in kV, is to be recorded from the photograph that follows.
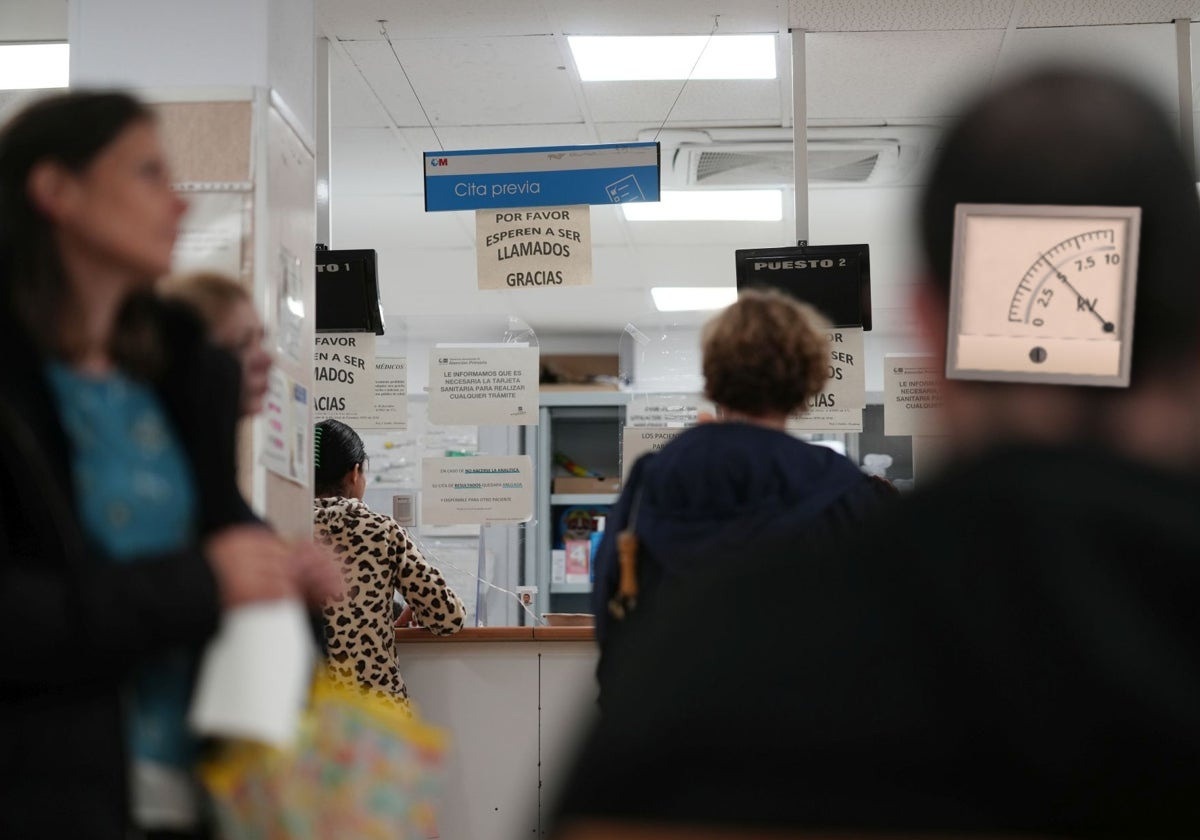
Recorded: 5 kV
